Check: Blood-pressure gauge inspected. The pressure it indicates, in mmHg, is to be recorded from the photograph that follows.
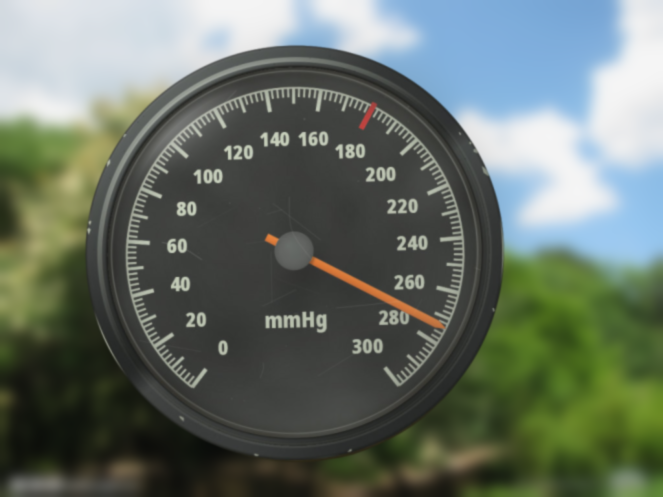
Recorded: 274 mmHg
